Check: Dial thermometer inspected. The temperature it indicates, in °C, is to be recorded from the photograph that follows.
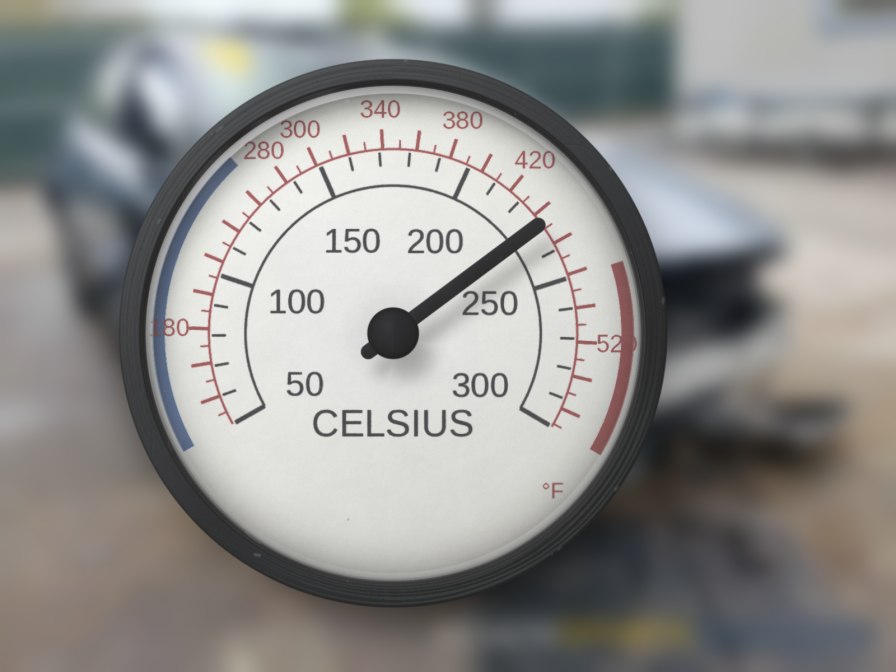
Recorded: 230 °C
